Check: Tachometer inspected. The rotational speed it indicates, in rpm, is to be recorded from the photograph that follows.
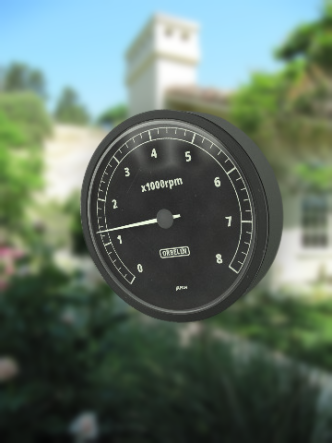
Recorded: 1300 rpm
